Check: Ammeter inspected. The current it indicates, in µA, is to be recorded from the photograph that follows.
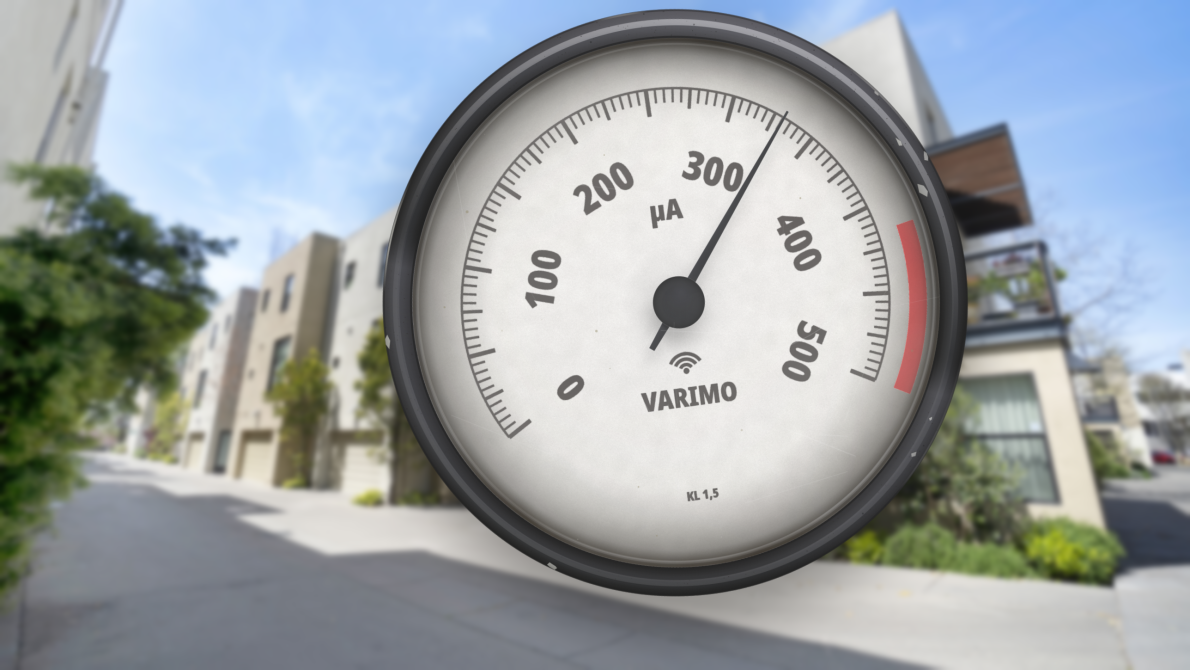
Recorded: 330 µA
